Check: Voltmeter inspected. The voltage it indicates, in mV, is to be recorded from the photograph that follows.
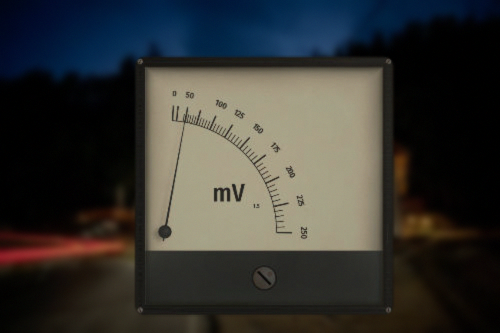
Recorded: 50 mV
